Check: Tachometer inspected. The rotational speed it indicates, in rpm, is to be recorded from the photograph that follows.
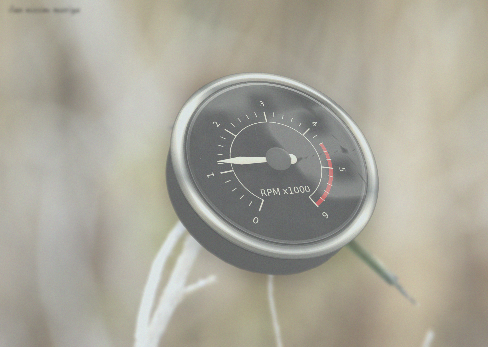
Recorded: 1200 rpm
